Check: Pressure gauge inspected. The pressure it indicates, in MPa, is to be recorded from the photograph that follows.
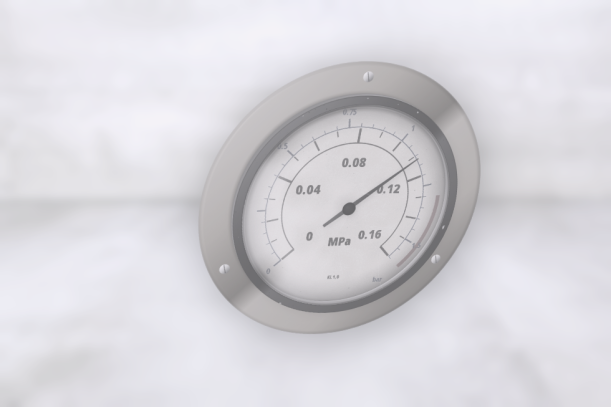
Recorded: 0.11 MPa
